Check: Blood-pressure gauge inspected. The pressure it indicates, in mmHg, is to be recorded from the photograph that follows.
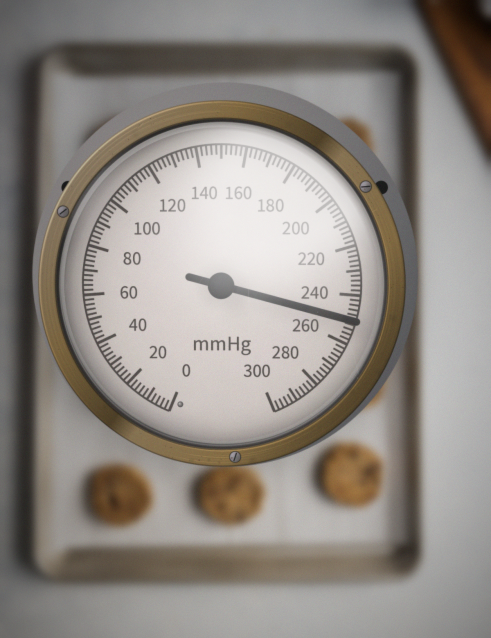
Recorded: 250 mmHg
